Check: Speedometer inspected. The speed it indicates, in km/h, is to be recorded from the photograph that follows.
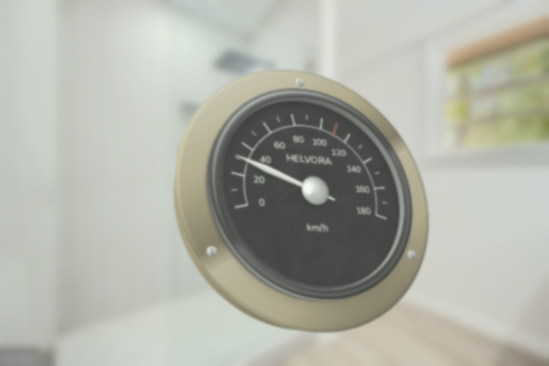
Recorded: 30 km/h
